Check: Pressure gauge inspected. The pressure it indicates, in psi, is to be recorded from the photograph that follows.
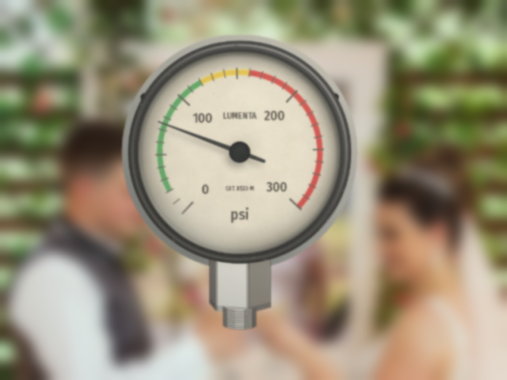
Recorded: 75 psi
